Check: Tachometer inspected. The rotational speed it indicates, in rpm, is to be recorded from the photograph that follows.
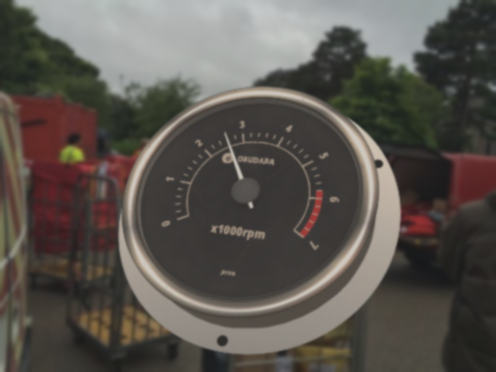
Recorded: 2600 rpm
